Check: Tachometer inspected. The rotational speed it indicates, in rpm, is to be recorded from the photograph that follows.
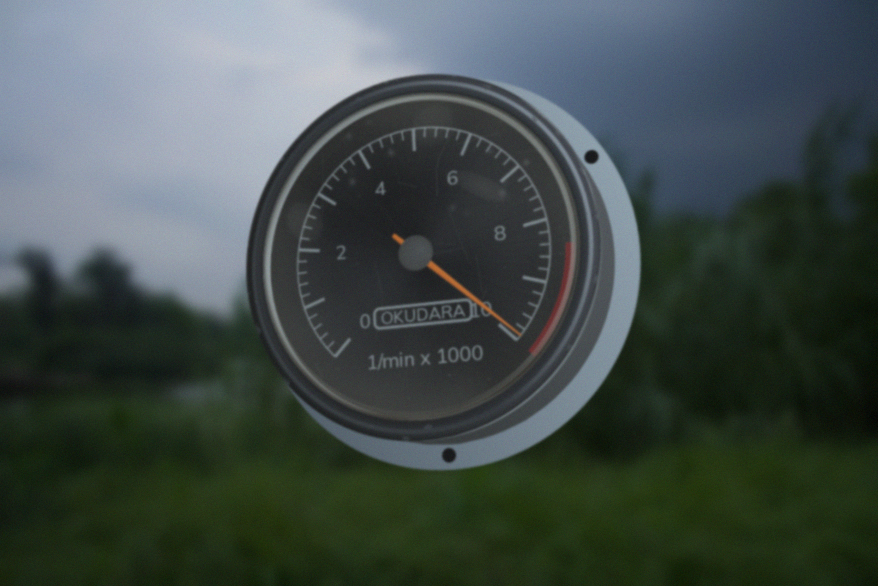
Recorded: 9900 rpm
